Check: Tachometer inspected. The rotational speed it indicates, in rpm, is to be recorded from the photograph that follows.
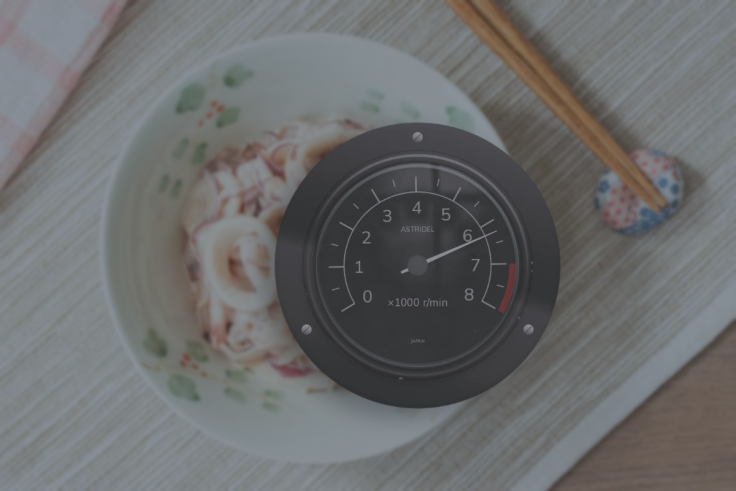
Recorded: 6250 rpm
